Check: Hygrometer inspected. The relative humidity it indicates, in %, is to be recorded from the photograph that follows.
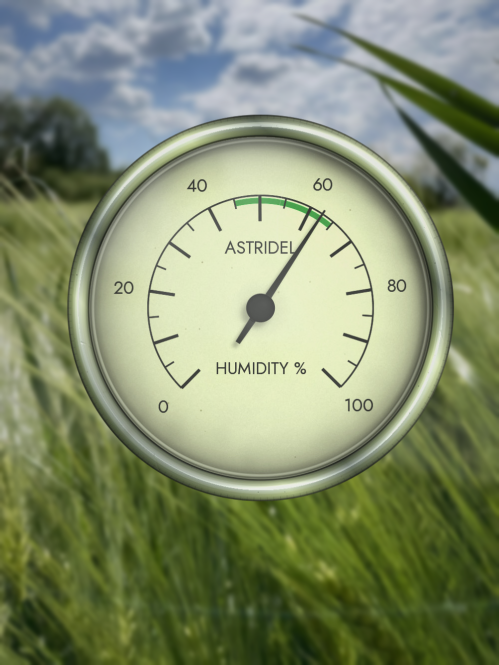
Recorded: 62.5 %
